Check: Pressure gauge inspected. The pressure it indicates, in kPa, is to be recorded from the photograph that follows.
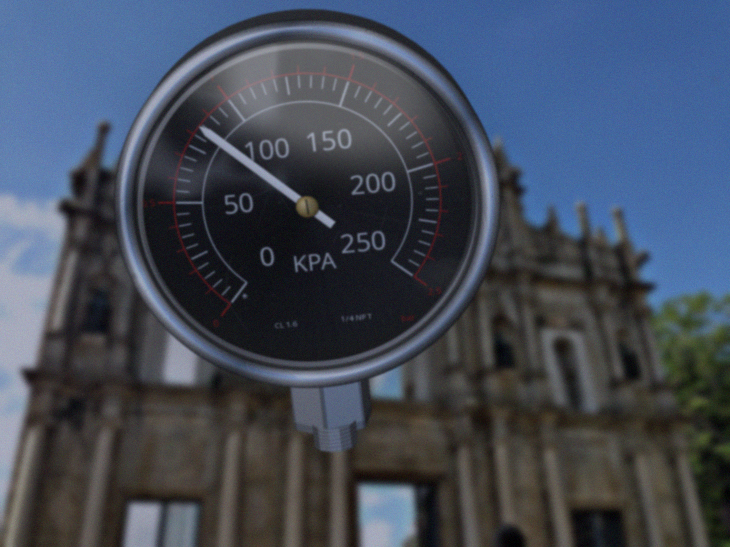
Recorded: 85 kPa
